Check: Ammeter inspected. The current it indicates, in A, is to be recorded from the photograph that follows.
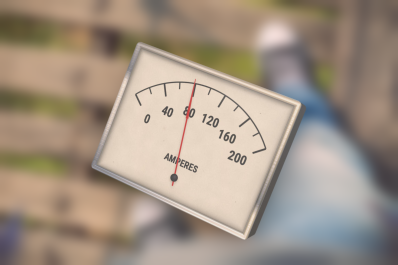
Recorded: 80 A
